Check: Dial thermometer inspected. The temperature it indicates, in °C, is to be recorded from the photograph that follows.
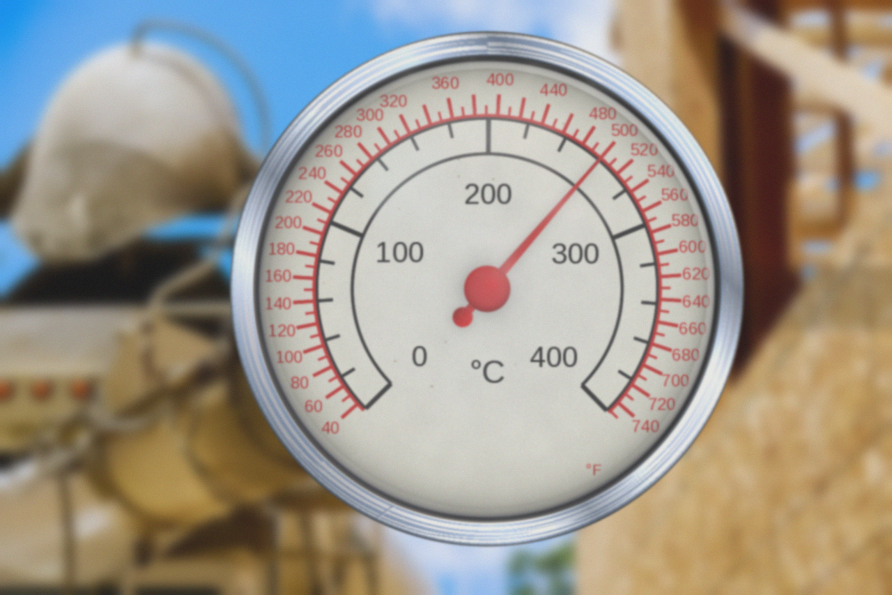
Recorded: 260 °C
